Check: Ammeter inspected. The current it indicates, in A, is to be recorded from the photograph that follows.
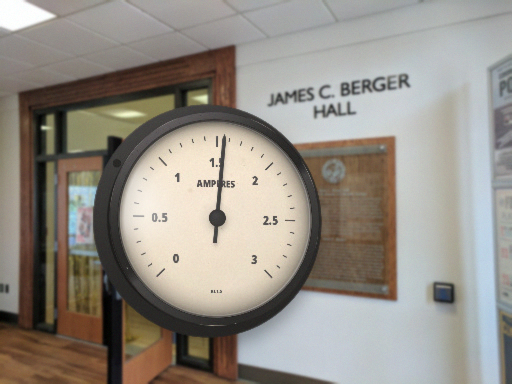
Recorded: 1.55 A
